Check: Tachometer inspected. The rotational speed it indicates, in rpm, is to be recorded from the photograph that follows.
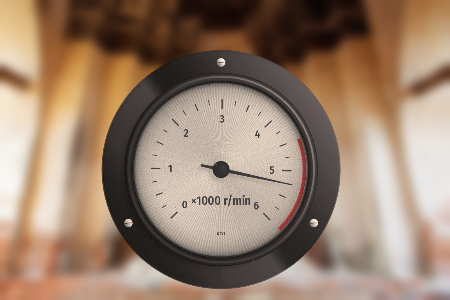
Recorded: 5250 rpm
